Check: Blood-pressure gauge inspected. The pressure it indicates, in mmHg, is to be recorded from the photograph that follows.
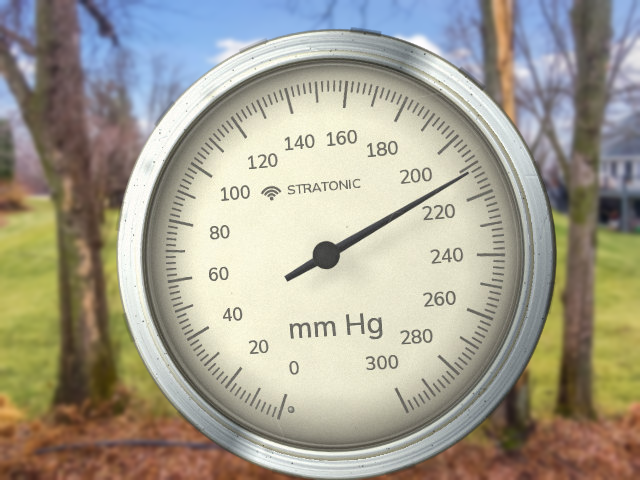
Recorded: 212 mmHg
